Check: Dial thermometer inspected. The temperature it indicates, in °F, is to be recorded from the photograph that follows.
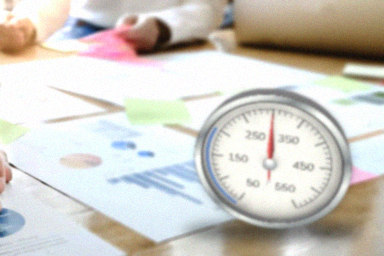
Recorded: 300 °F
